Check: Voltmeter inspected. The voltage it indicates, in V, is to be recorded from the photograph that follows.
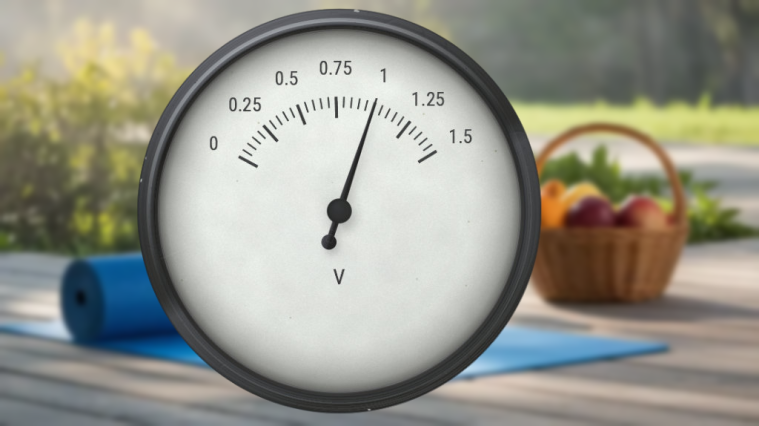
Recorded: 1 V
